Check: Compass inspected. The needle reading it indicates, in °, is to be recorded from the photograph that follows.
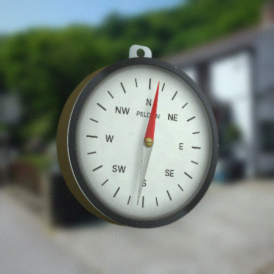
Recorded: 7.5 °
